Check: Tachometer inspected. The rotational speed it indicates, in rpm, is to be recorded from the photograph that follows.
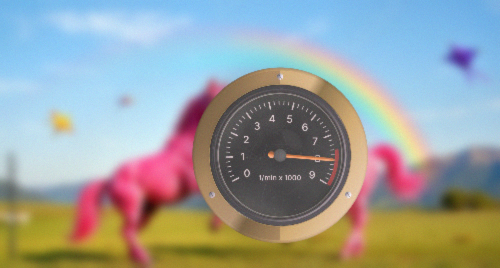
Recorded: 8000 rpm
